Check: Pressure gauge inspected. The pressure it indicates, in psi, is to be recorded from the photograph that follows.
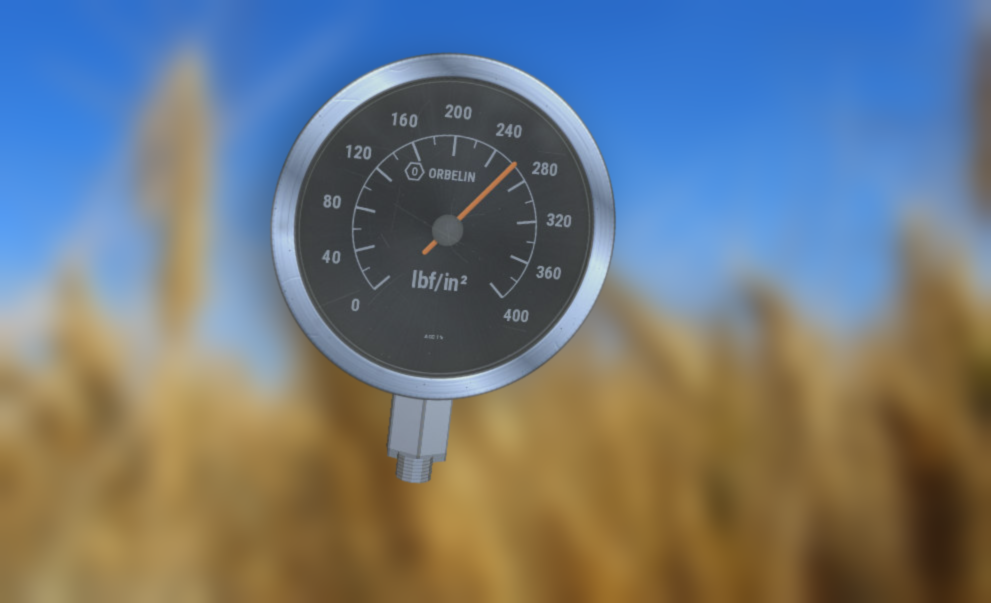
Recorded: 260 psi
